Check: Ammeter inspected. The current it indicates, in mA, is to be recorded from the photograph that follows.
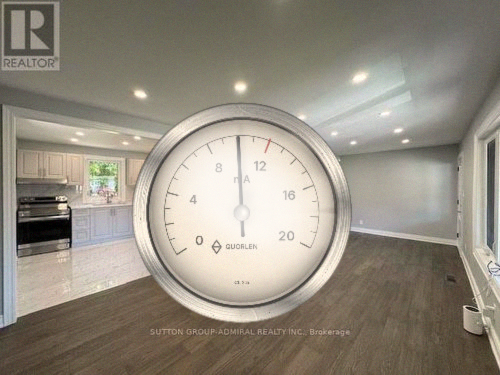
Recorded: 10 mA
